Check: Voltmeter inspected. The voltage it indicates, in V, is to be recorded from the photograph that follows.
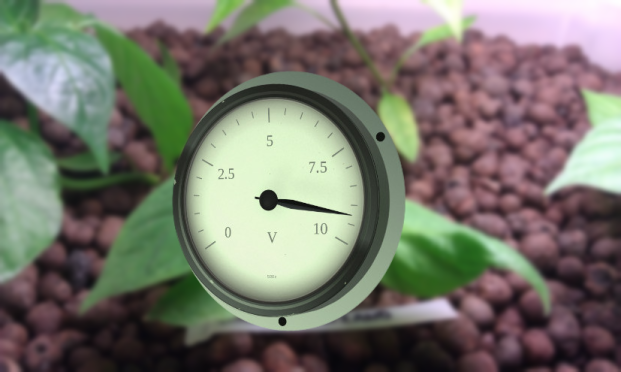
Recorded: 9.25 V
